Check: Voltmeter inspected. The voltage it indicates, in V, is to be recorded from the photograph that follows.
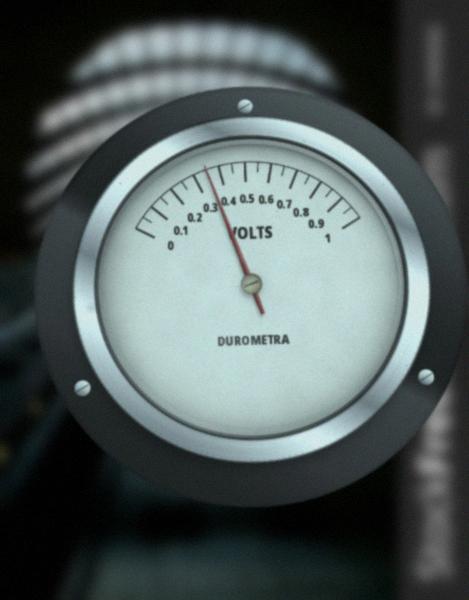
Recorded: 0.35 V
